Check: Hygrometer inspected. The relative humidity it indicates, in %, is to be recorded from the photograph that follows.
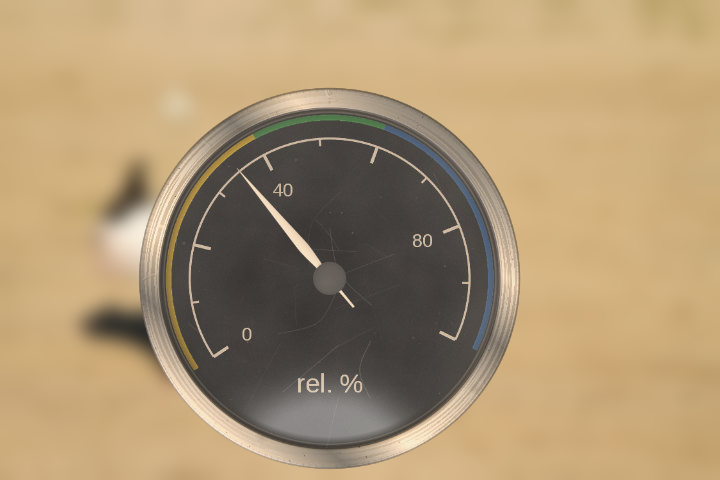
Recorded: 35 %
